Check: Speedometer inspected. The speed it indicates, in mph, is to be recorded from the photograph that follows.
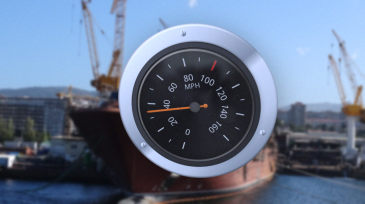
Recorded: 35 mph
